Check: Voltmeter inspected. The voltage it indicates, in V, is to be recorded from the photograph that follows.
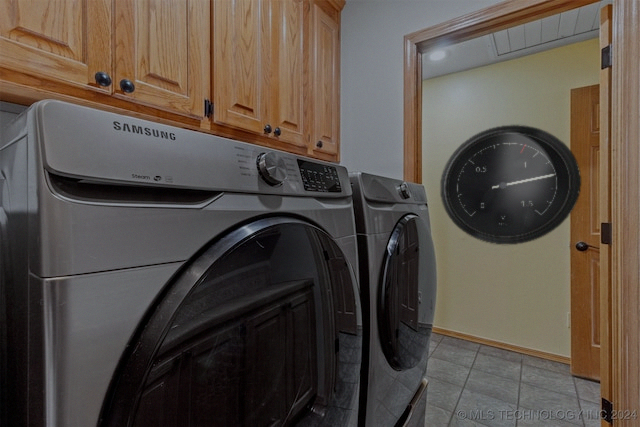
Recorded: 1.2 V
